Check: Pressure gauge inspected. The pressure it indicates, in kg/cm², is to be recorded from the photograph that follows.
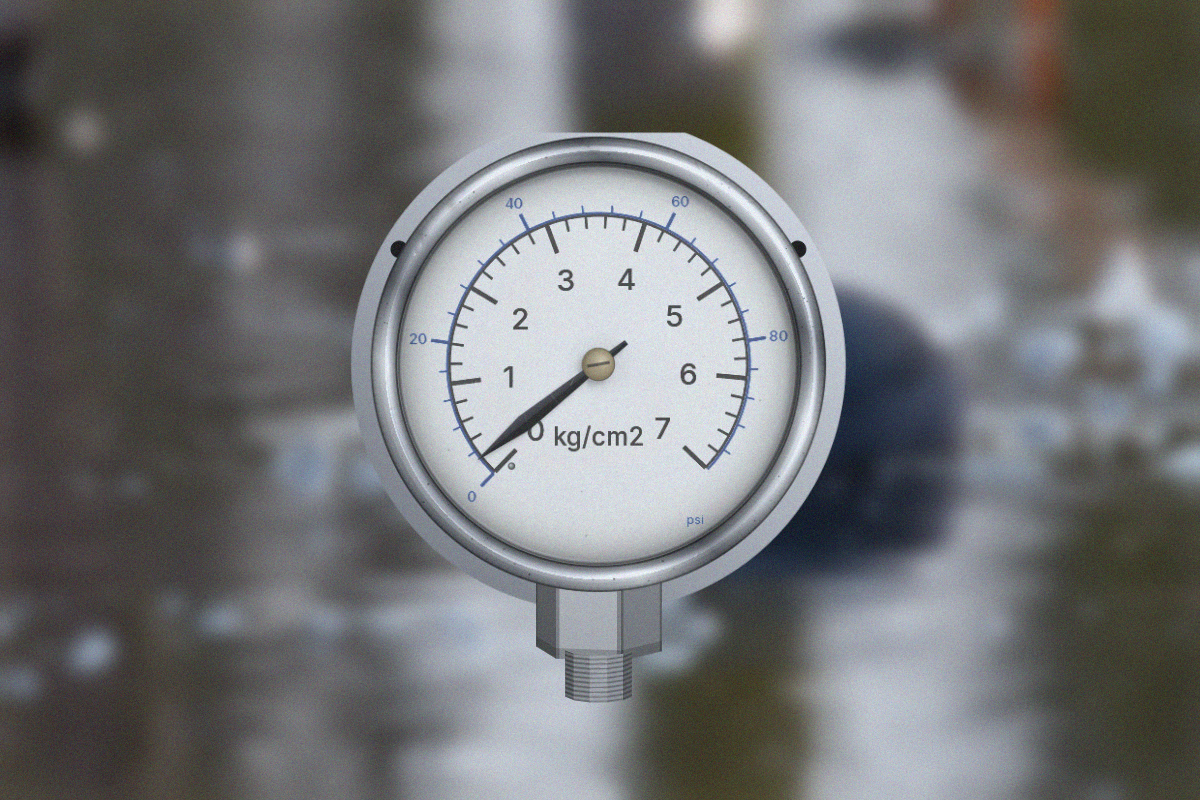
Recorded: 0.2 kg/cm²
